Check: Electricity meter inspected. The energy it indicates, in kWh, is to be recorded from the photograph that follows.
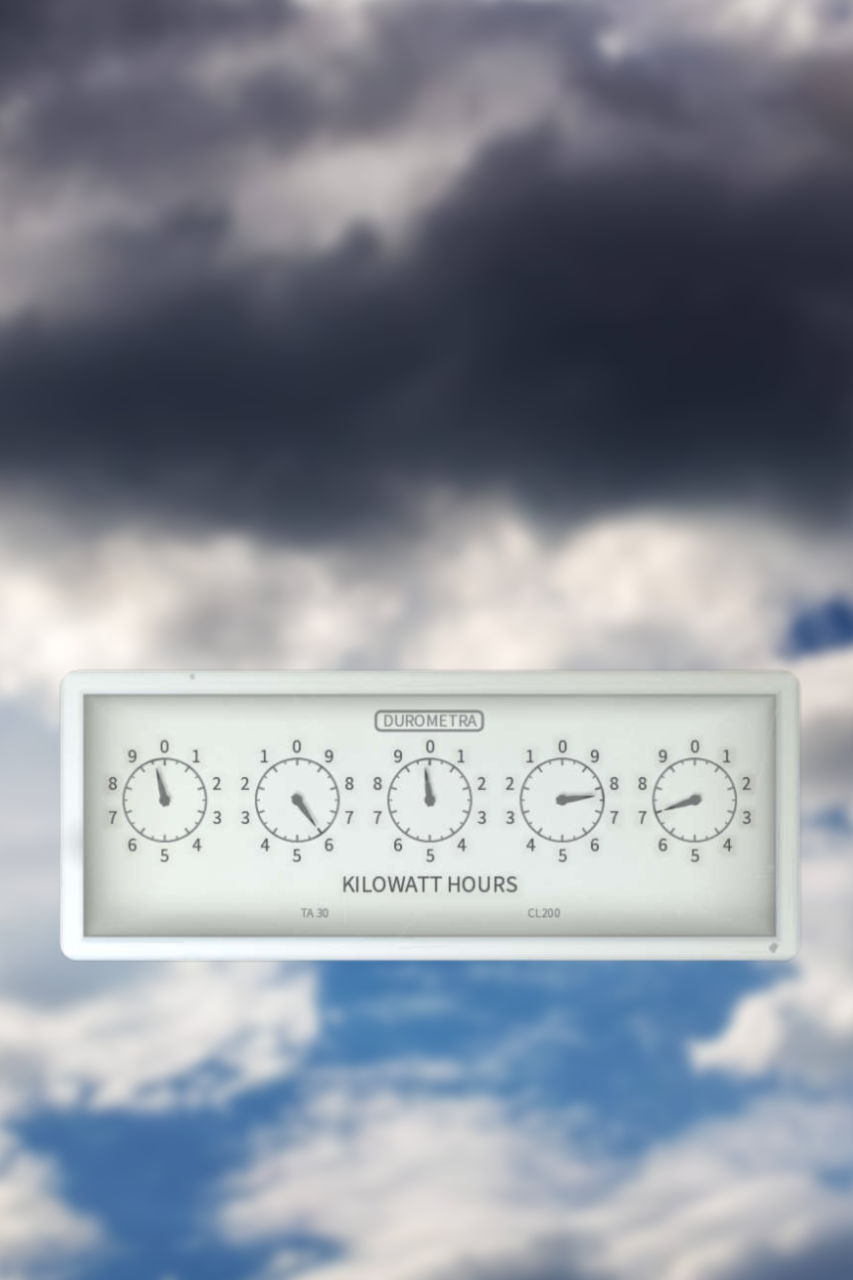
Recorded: 95977 kWh
